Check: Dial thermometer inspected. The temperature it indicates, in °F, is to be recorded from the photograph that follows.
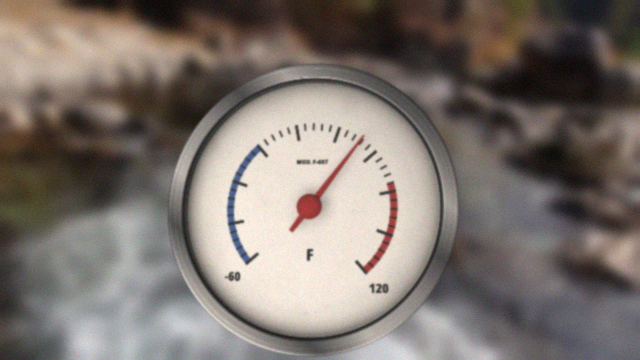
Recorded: 52 °F
